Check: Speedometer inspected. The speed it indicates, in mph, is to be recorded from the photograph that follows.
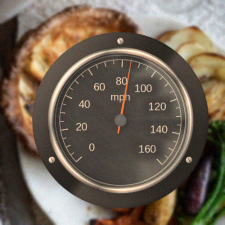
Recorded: 85 mph
